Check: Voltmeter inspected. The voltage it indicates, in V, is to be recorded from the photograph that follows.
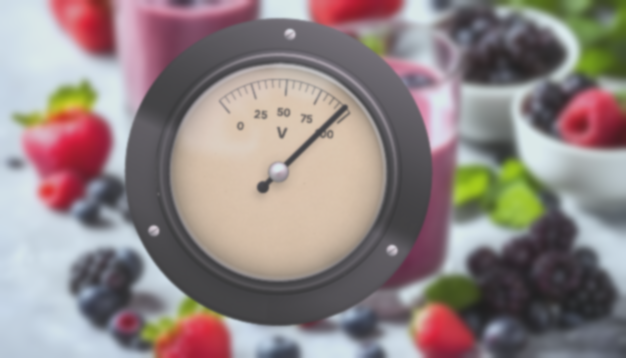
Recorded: 95 V
